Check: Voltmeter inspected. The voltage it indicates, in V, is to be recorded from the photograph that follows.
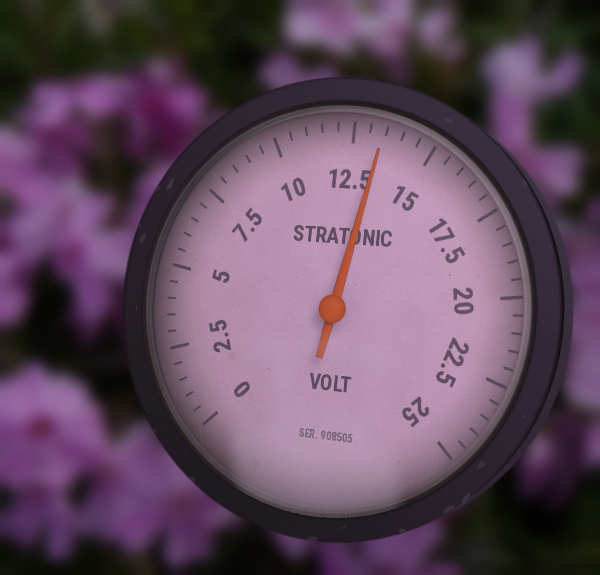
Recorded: 13.5 V
